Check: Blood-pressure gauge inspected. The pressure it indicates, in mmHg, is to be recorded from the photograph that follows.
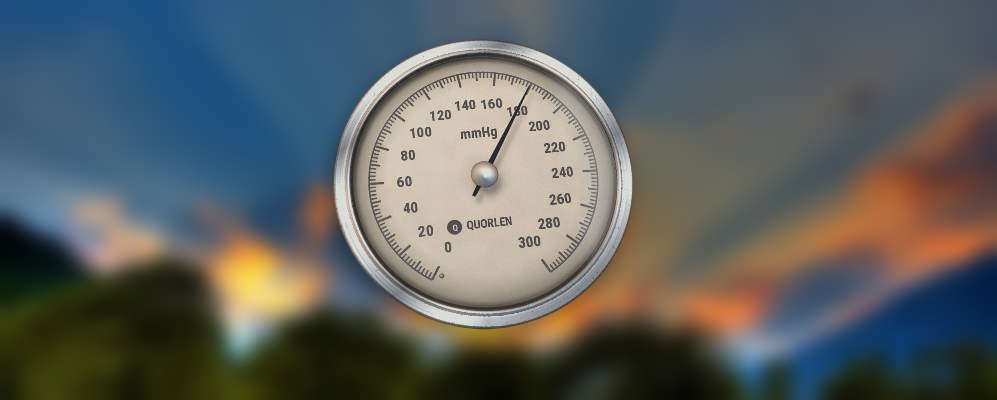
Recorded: 180 mmHg
